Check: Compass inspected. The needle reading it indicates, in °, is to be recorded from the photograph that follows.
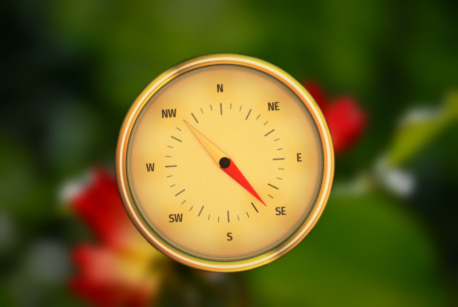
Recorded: 140 °
